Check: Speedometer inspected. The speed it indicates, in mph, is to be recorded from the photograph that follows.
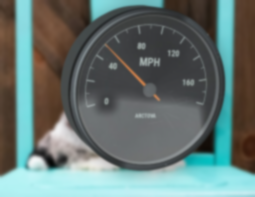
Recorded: 50 mph
